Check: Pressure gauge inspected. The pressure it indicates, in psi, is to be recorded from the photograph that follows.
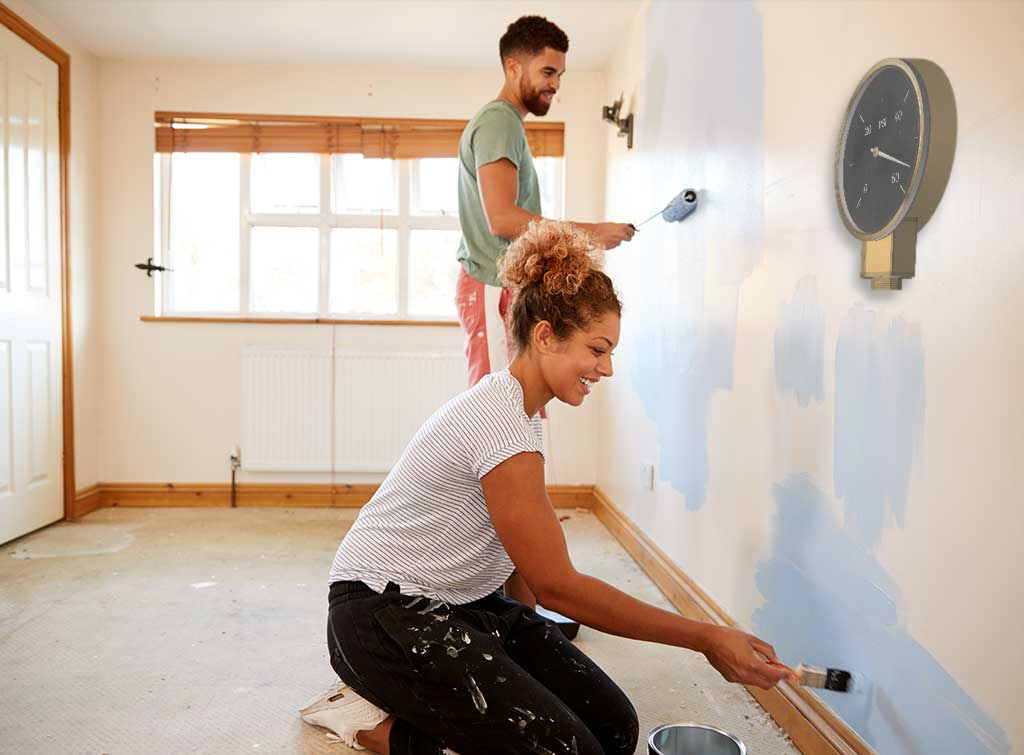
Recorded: 55 psi
